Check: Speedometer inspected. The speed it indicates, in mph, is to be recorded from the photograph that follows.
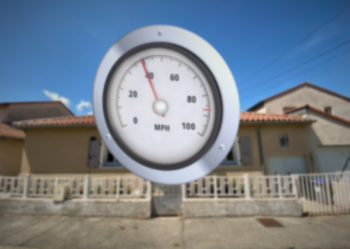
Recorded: 40 mph
